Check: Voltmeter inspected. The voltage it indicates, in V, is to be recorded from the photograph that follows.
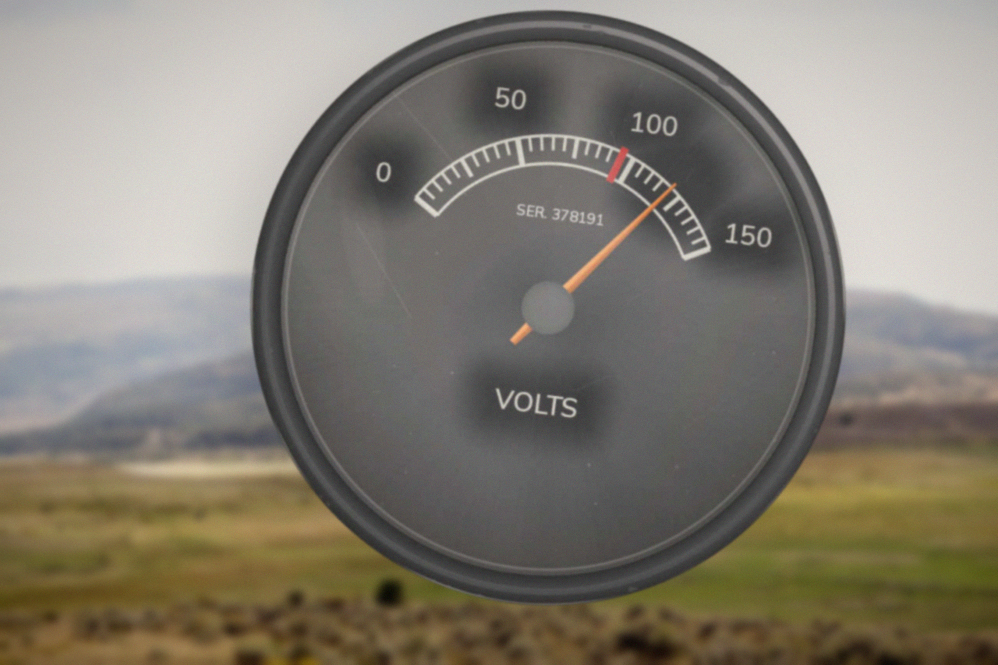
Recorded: 120 V
